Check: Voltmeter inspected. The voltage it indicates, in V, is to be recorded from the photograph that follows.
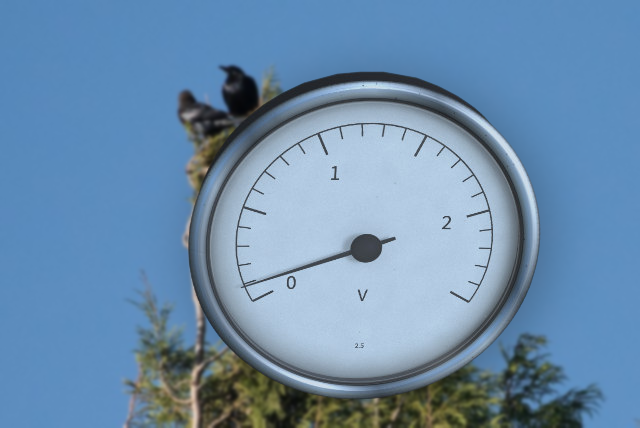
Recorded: 0.1 V
